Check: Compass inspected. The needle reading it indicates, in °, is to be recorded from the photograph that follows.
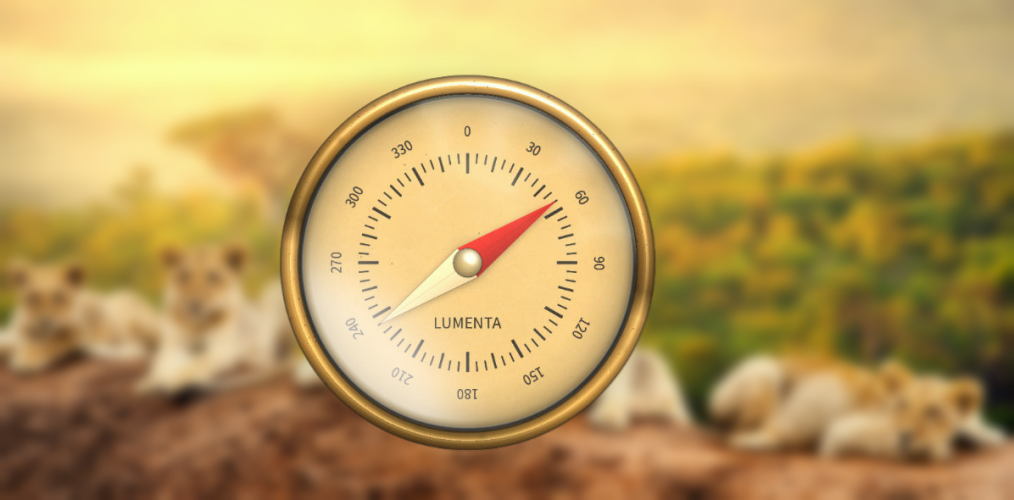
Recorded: 55 °
